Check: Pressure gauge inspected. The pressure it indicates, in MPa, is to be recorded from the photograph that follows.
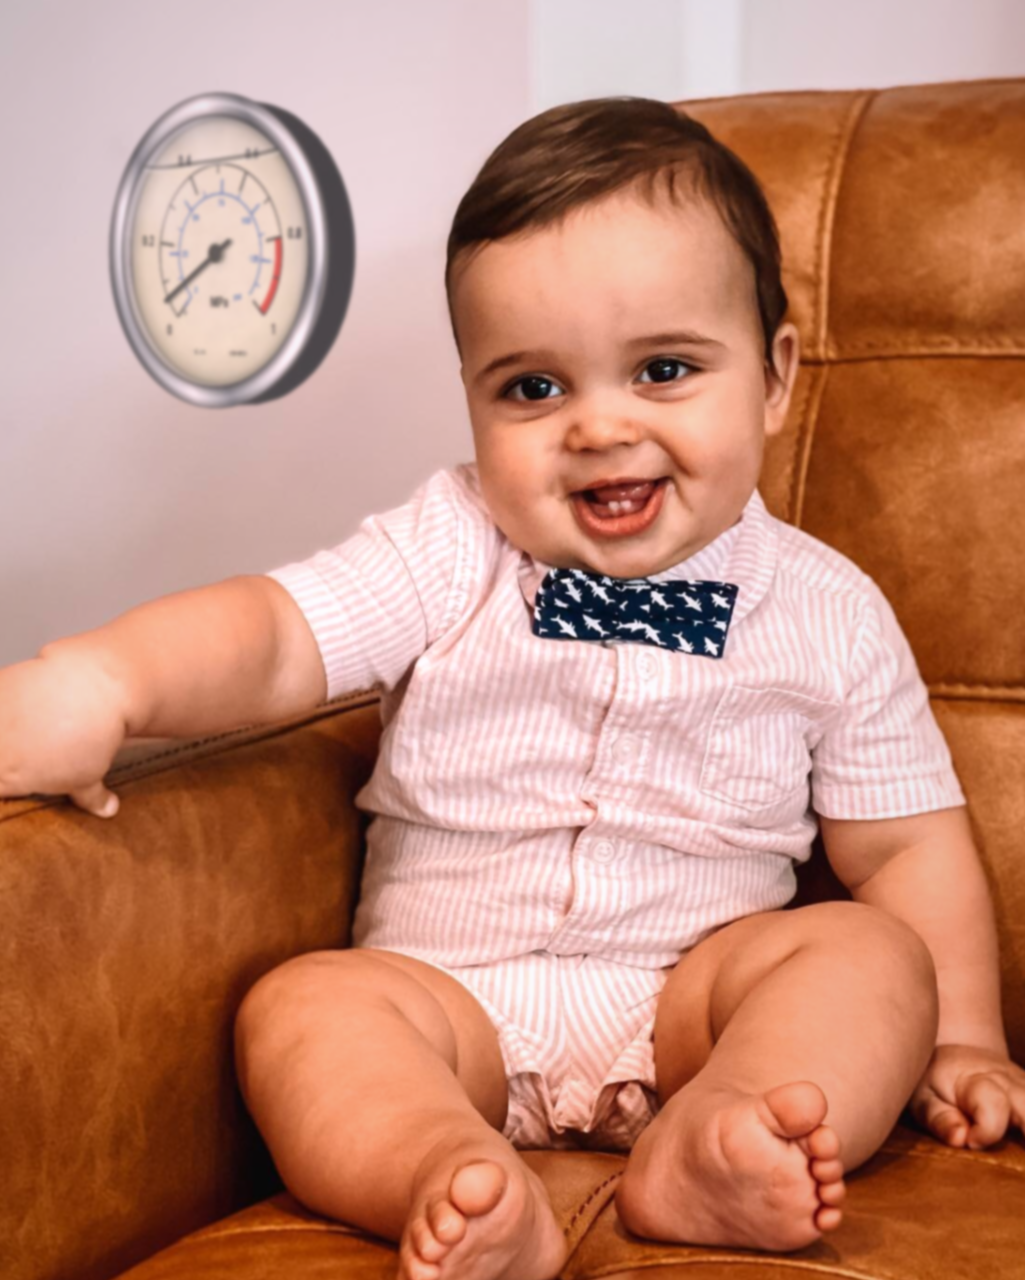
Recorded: 0.05 MPa
